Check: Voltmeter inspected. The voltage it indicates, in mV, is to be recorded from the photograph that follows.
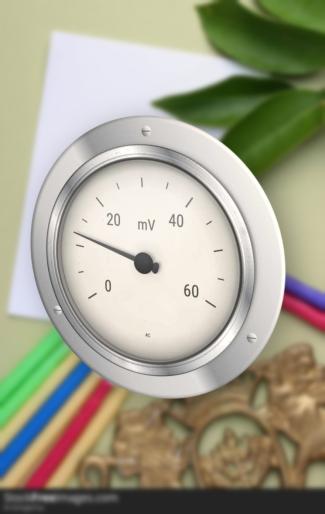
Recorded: 12.5 mV
